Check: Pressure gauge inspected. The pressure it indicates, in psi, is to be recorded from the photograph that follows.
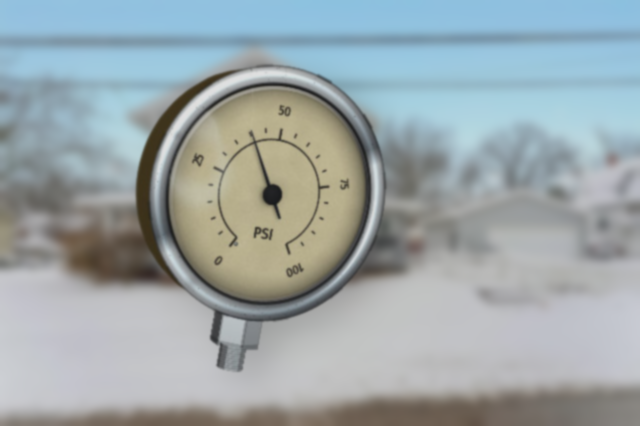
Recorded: 40 psi
